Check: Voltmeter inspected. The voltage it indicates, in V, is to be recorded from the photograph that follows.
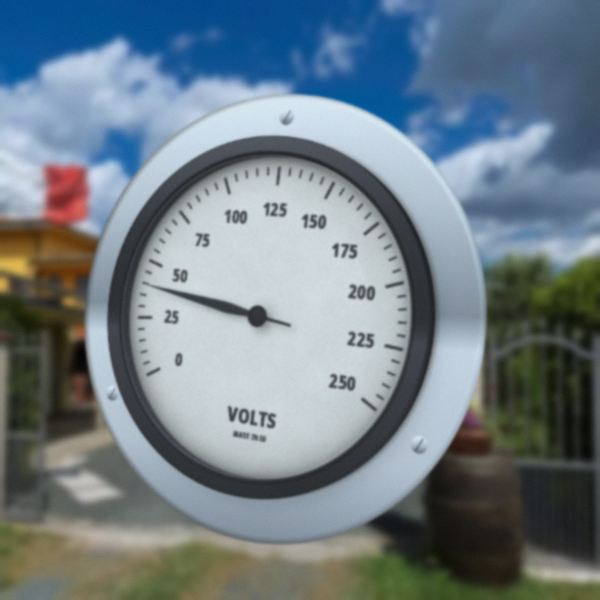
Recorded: 40 V
